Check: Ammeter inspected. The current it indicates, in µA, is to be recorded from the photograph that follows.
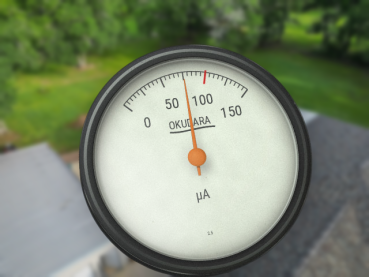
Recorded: 75 µA
